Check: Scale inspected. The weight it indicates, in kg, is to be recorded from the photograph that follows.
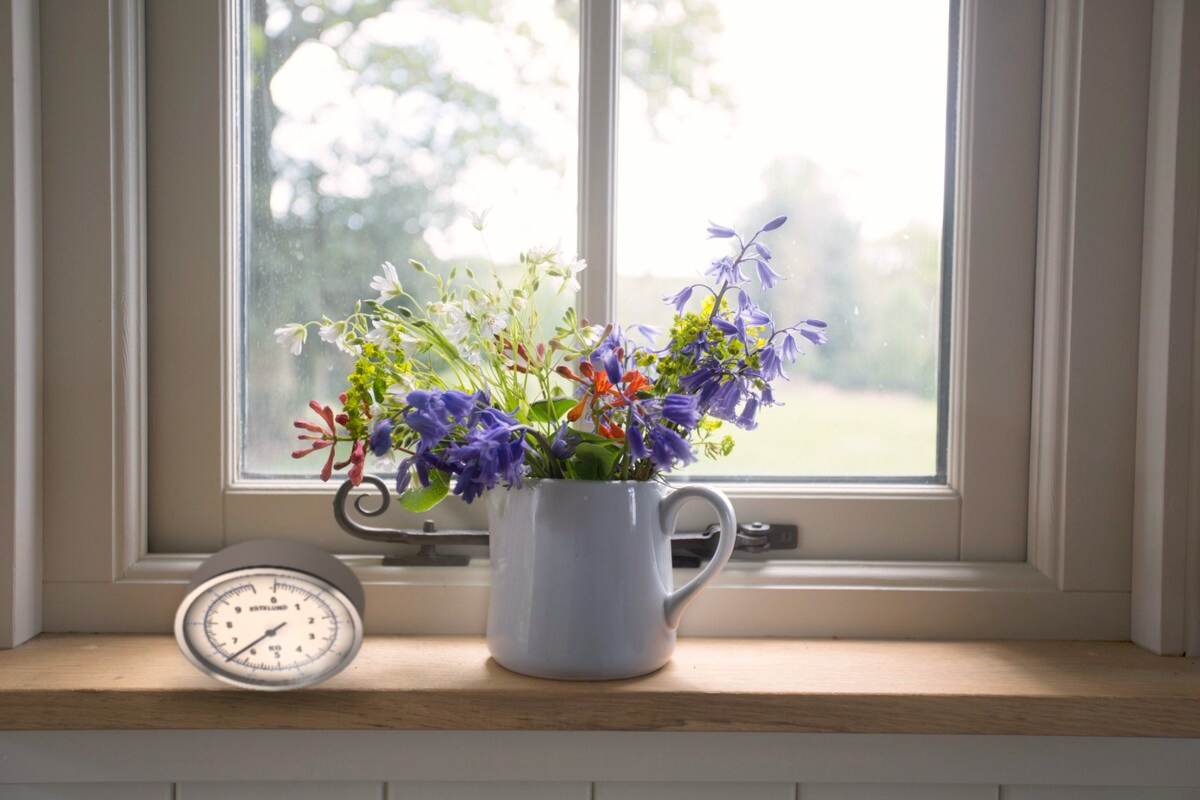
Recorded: 6.5 kg
